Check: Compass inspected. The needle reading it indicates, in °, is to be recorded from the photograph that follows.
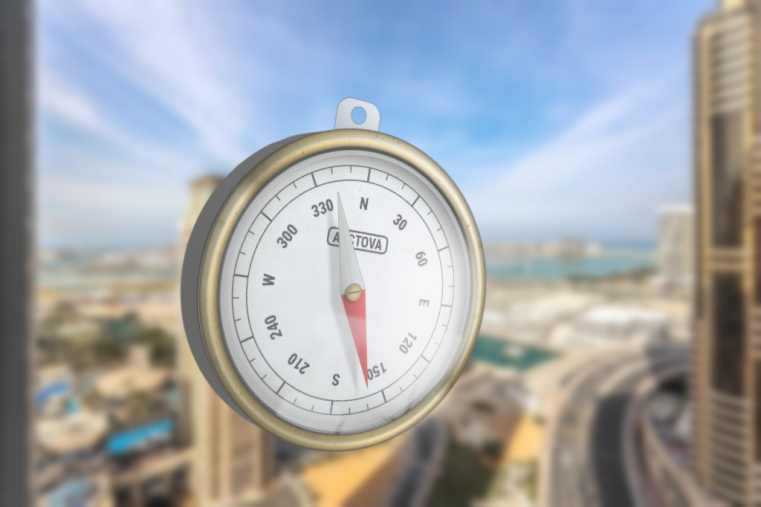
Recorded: 160 °
